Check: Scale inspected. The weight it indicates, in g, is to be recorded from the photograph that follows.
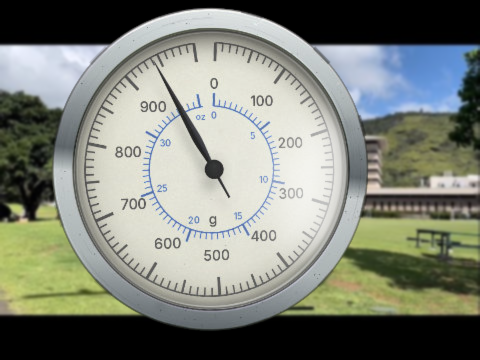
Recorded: 940 g
